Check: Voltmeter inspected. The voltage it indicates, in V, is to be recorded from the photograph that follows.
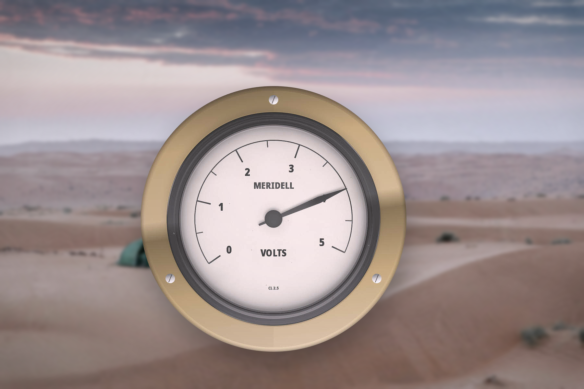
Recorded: 4 V
